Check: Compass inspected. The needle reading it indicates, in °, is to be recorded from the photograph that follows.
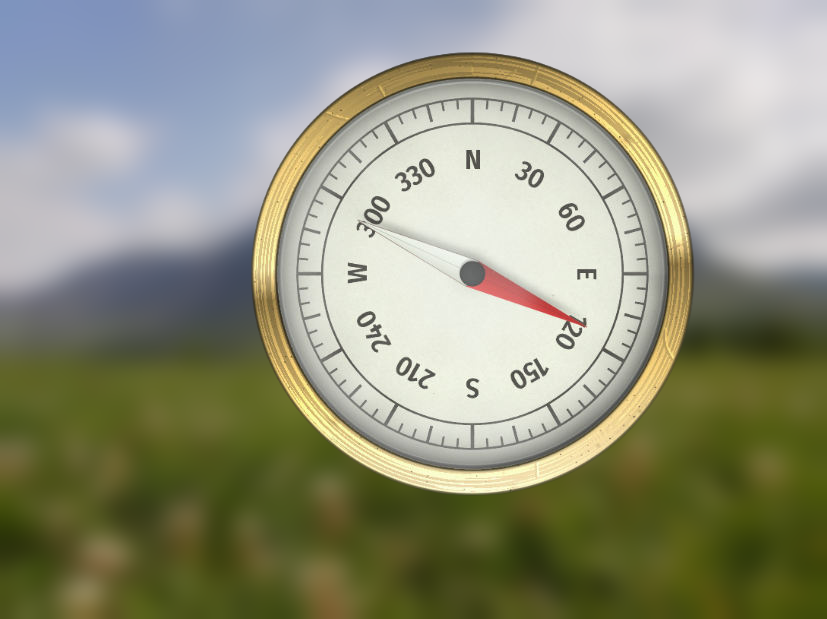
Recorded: 115 °
